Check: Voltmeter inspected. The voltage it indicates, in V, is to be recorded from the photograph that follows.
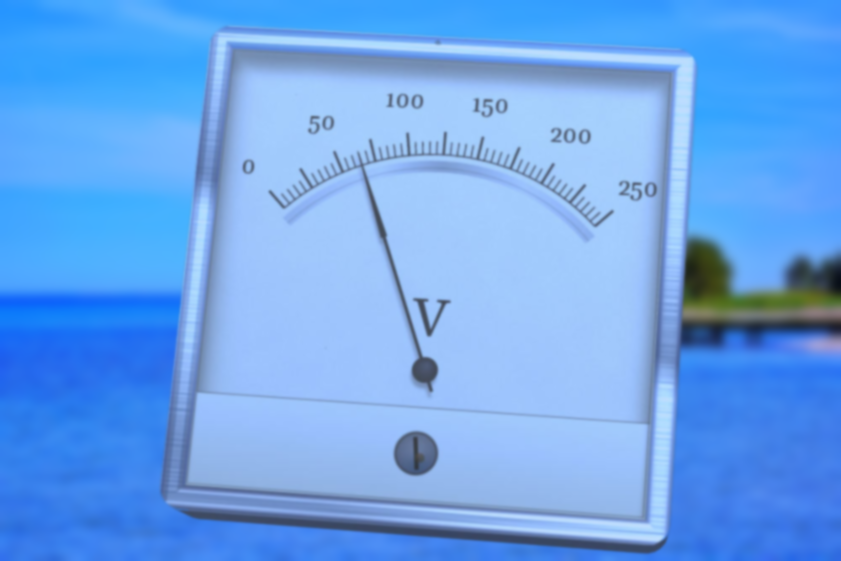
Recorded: 65 V
